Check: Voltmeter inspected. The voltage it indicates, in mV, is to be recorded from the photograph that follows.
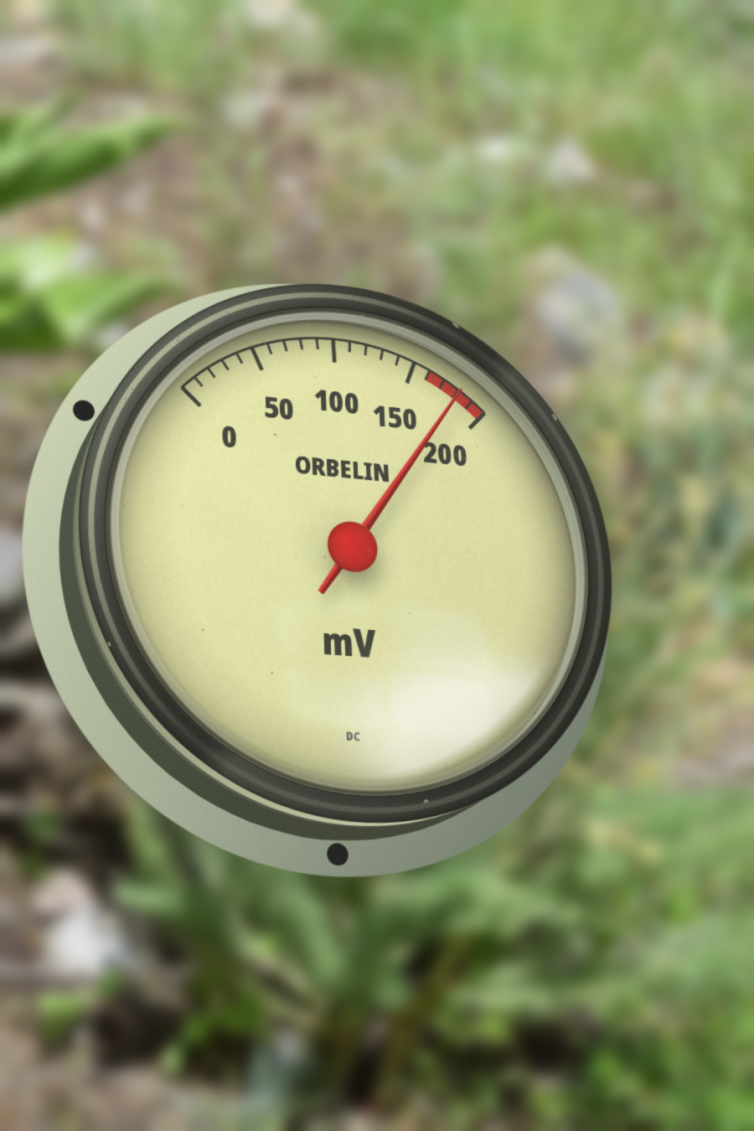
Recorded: 180 mV
